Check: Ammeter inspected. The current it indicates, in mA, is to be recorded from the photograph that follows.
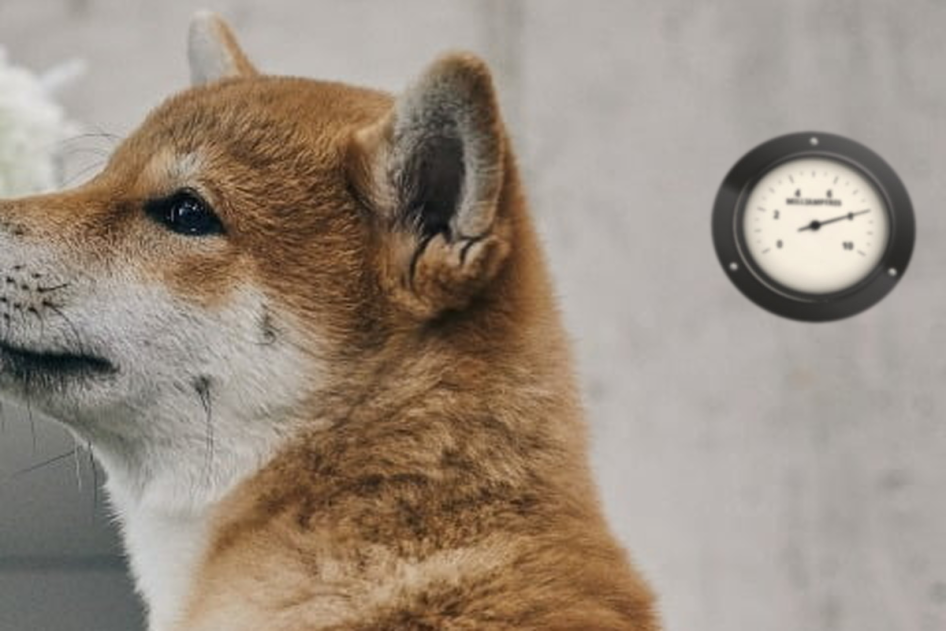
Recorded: 8 mA
